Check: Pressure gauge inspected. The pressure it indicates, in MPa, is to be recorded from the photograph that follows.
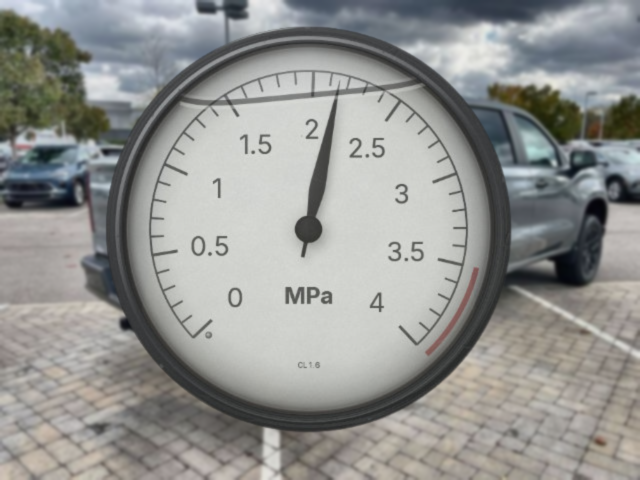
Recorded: 2.15 MPa
